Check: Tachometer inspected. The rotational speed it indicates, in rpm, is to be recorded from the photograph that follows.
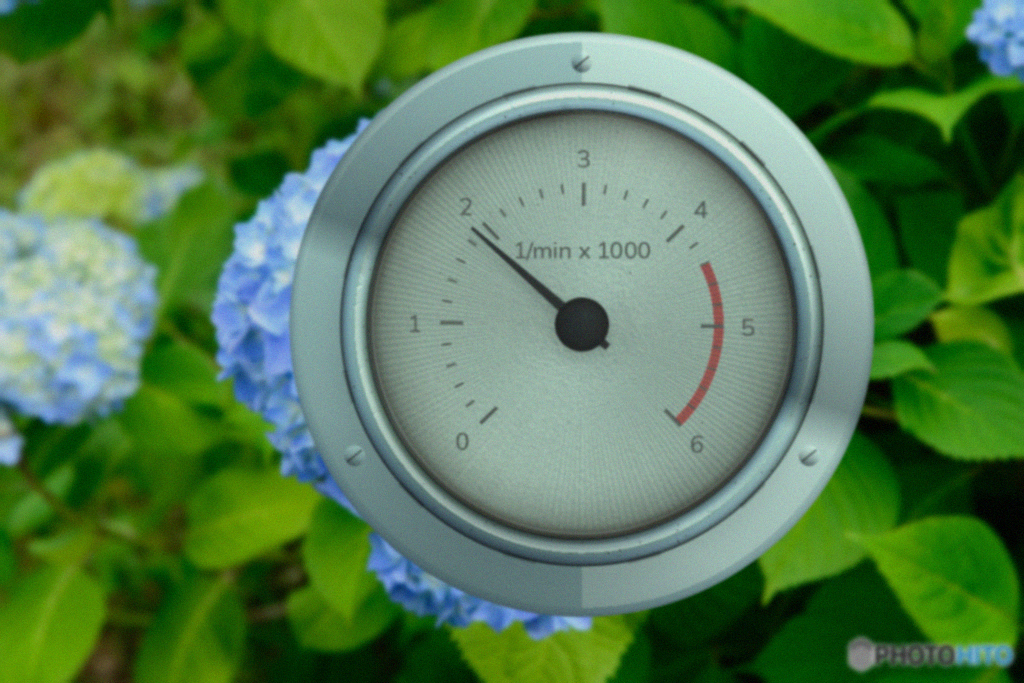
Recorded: 1900 rpm
